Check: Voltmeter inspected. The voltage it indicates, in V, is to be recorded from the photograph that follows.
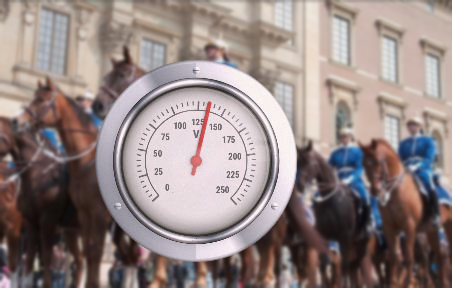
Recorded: 135 V
